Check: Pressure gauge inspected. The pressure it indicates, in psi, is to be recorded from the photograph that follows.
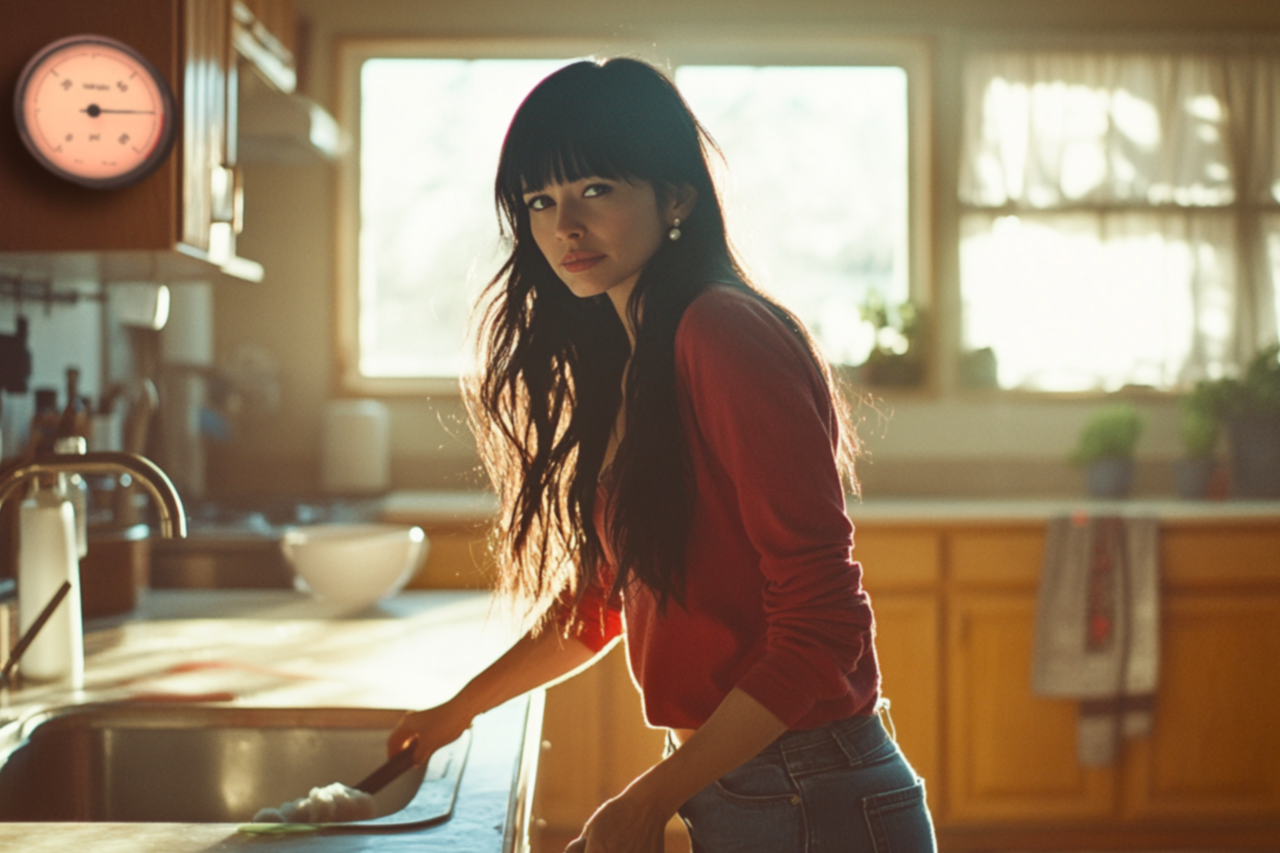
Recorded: 50 psi
